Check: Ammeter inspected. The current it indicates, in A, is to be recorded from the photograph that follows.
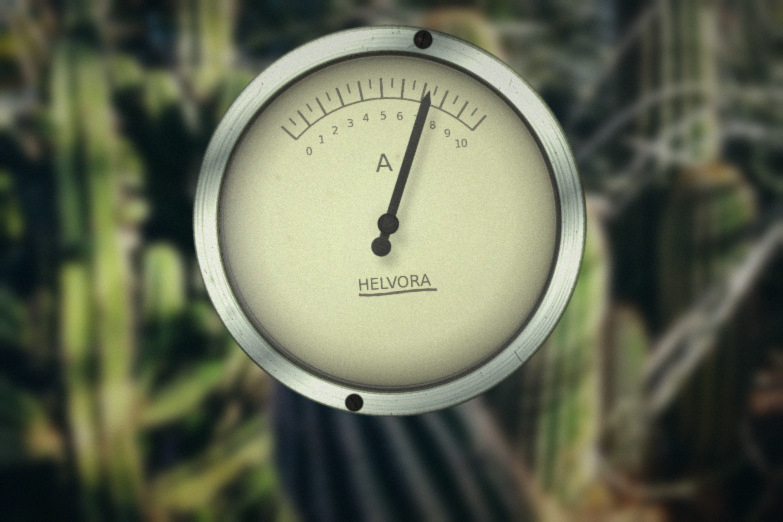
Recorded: 7.25 A
